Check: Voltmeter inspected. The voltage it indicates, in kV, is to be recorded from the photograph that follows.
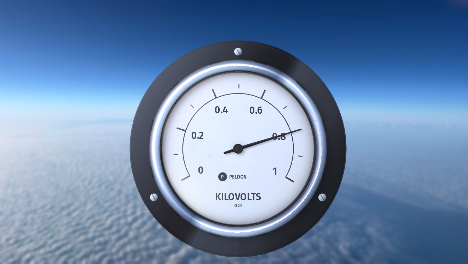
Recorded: 0.8 kV
